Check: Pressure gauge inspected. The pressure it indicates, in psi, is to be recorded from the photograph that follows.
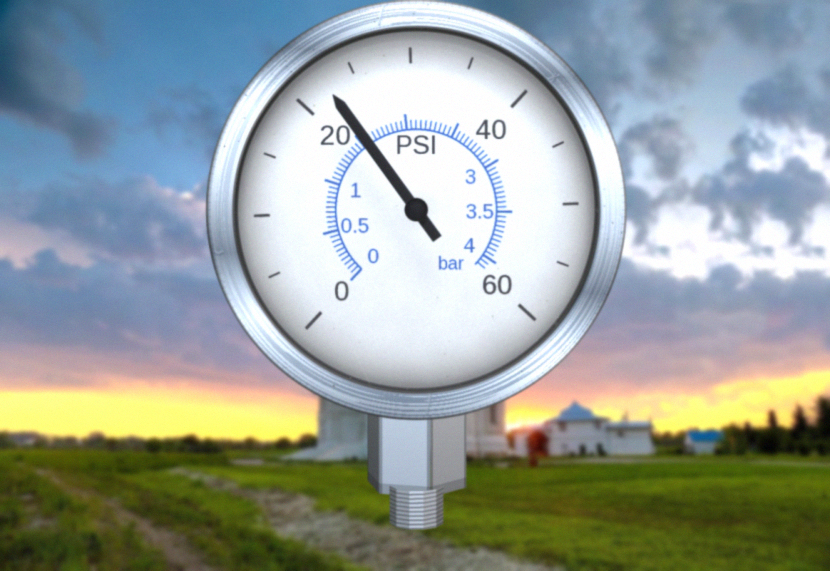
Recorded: 22.5 psi
